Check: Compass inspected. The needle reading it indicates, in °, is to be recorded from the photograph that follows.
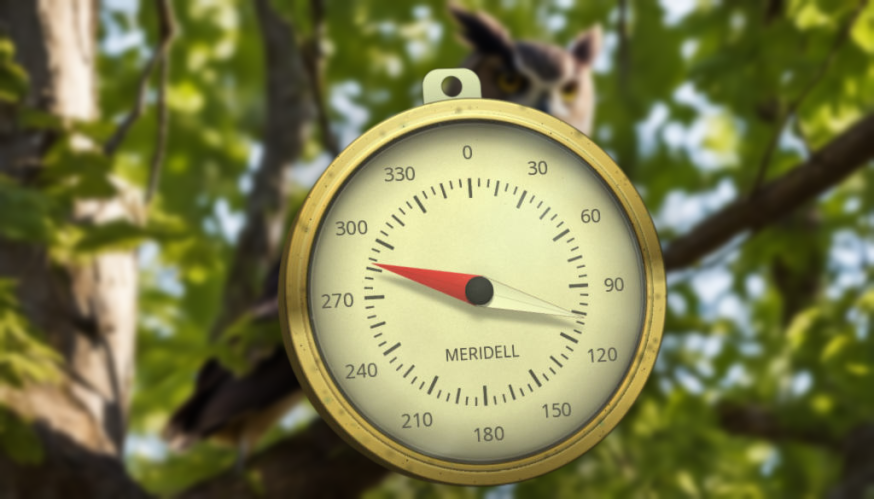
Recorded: 287.5 °
